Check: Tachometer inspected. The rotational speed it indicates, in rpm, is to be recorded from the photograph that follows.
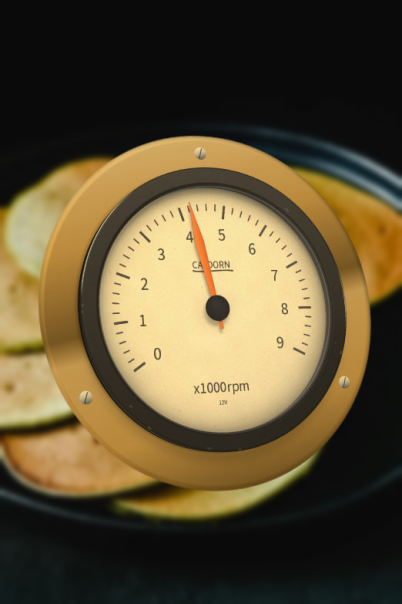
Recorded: 4200 rpm
